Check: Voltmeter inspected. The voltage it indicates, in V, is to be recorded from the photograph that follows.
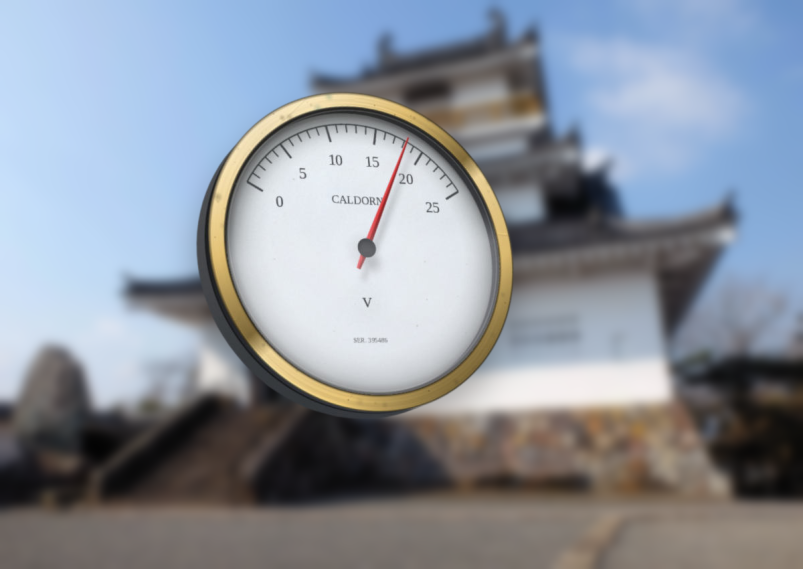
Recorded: 18 V
